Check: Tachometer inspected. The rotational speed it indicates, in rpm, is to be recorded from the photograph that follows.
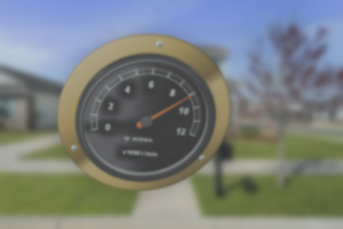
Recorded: 9000 rpm
